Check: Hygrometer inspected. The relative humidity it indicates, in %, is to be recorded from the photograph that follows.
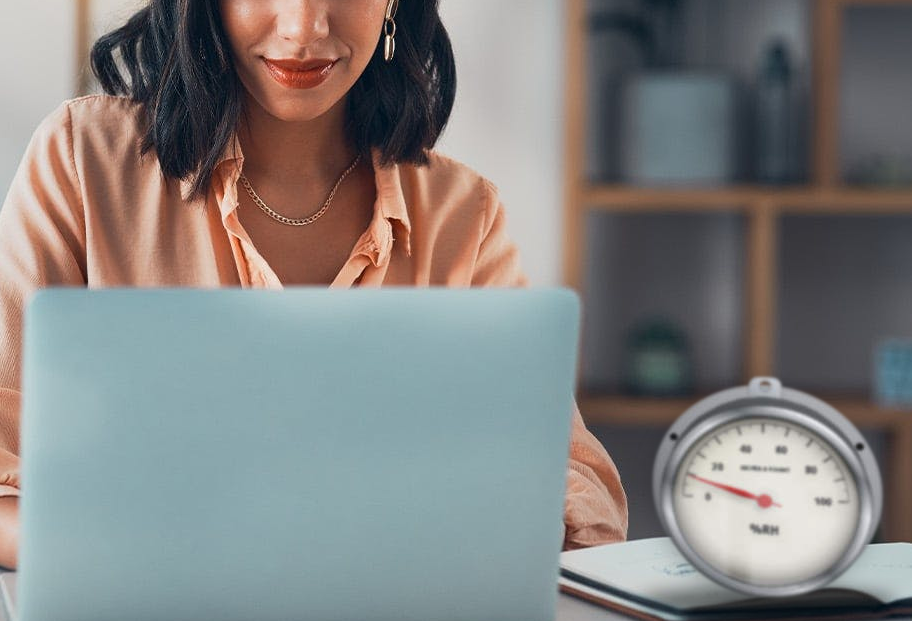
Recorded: 10 %
